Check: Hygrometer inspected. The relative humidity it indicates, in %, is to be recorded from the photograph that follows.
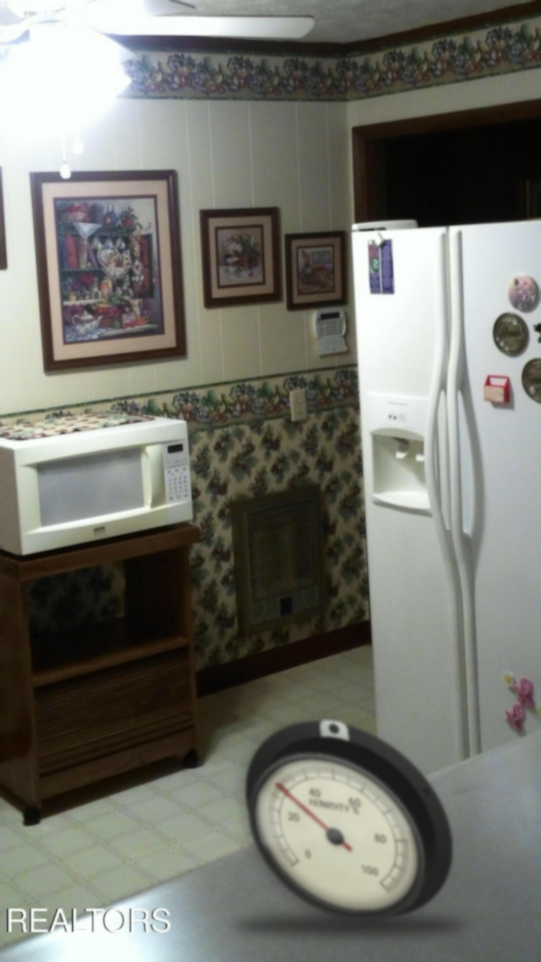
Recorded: 30 %
